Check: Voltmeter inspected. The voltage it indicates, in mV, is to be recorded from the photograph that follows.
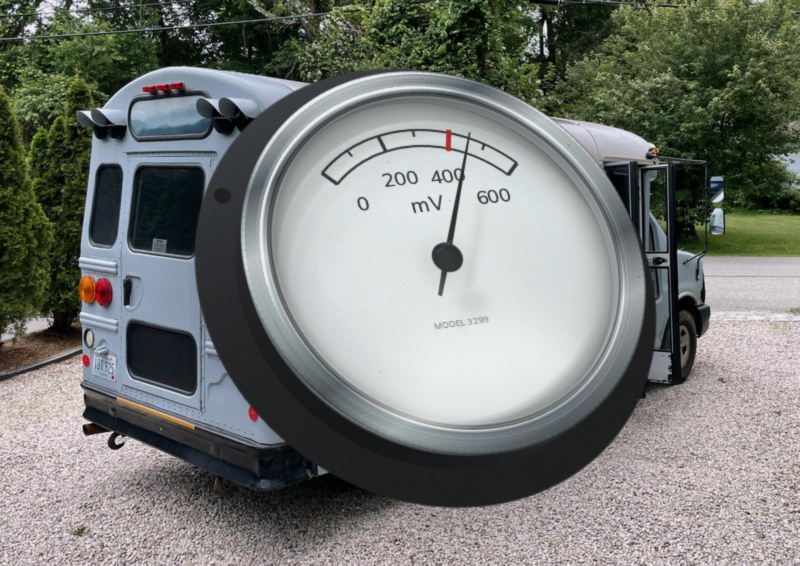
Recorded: 450 mV
